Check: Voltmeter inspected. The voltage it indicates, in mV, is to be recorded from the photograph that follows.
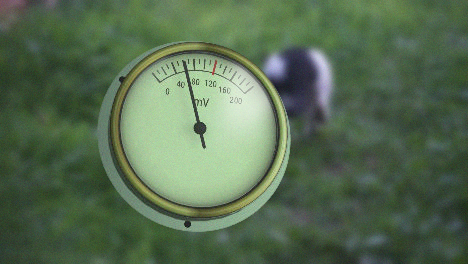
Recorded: 60 mV
